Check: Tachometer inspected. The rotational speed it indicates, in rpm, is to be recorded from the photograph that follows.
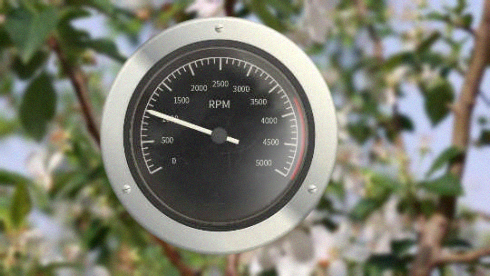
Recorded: 1000 rpm
